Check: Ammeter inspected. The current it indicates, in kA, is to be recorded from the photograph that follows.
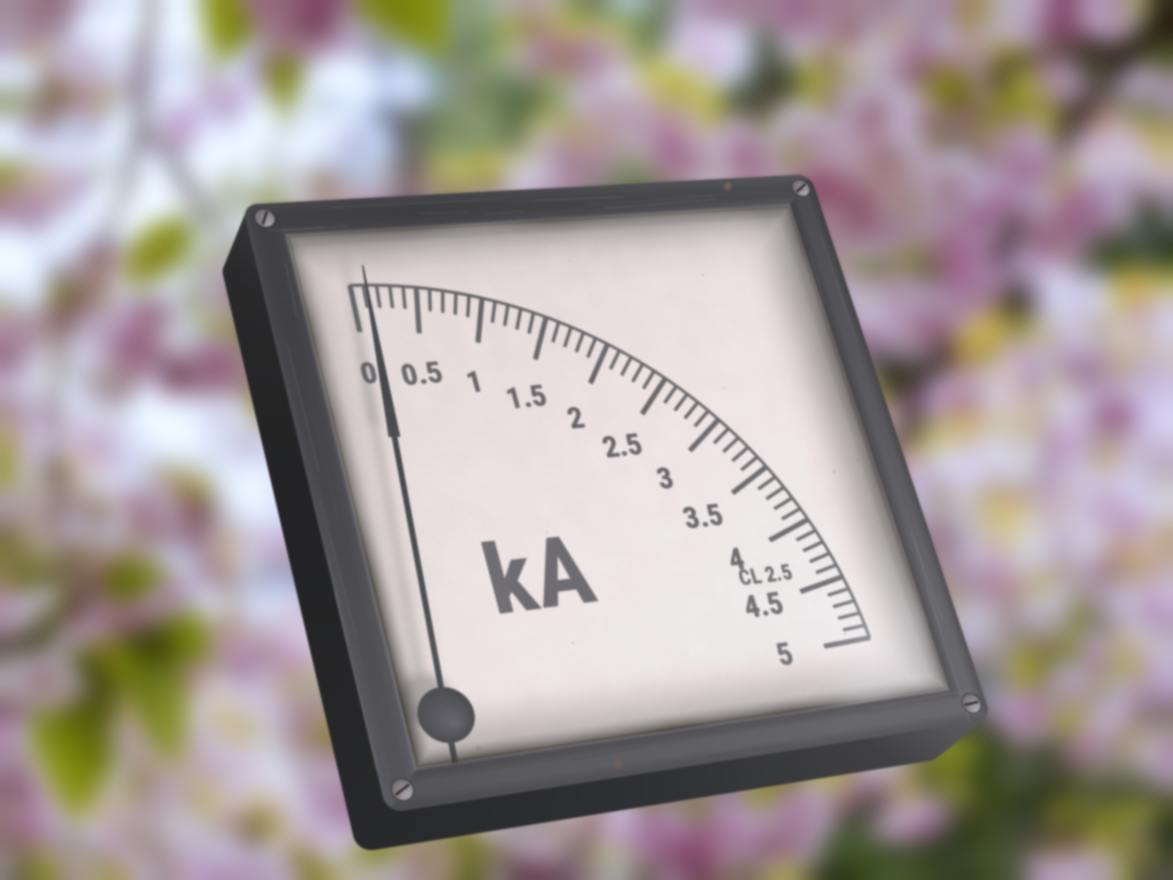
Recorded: 0.1 kA
